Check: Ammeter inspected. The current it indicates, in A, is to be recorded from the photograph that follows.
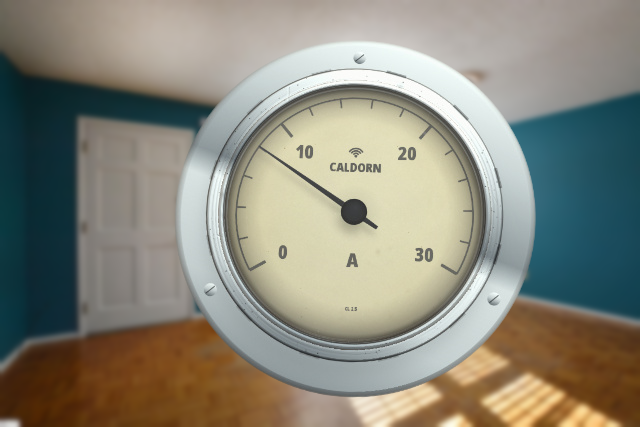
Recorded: 8 A
